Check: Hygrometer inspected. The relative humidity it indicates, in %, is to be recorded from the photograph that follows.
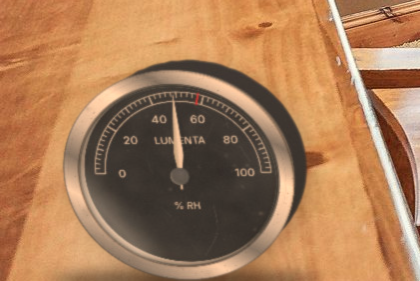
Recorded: 50 %
